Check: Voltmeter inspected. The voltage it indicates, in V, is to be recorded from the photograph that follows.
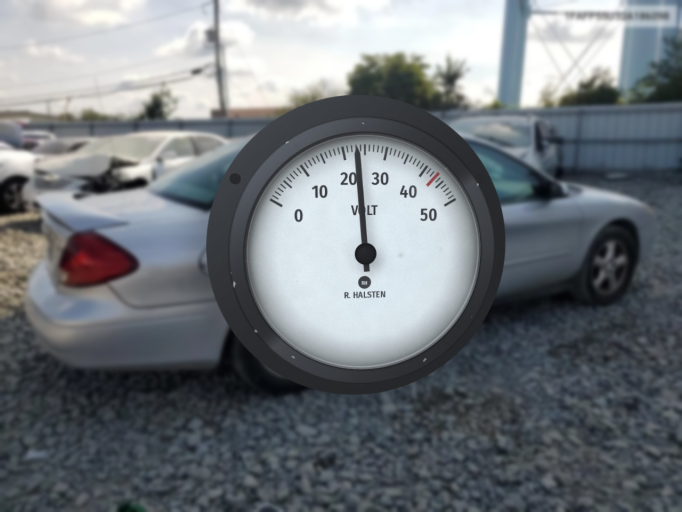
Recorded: 23 V
